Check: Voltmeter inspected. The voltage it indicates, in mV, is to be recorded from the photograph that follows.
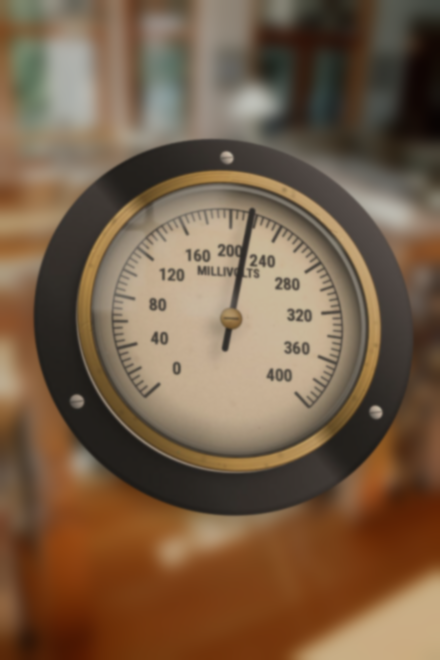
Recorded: 215 mV
